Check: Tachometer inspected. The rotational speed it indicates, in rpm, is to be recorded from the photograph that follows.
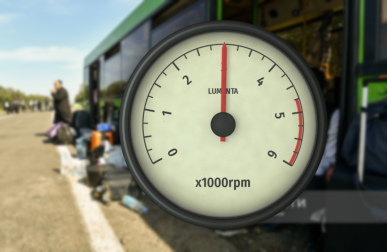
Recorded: 3000 rpm
